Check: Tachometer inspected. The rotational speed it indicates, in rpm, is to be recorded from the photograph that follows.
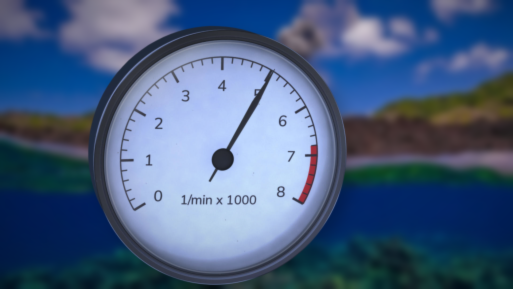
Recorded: 5000 rpm
